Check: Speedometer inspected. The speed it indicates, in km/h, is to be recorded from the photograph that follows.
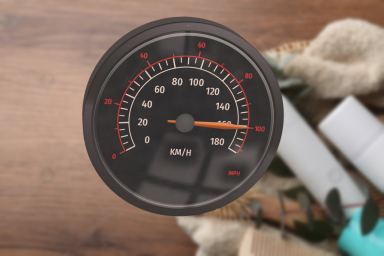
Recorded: 160 km/h
